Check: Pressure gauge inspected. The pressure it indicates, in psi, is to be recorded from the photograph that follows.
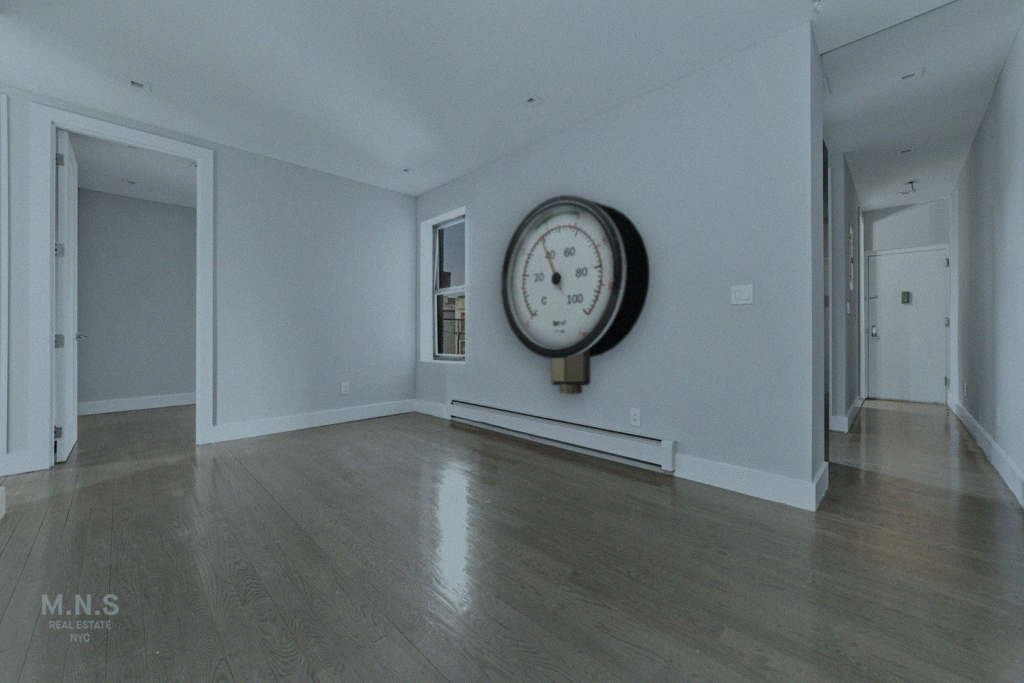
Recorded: 40 psi
